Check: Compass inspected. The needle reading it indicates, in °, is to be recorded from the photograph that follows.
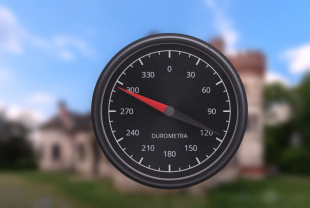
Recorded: 295 °
